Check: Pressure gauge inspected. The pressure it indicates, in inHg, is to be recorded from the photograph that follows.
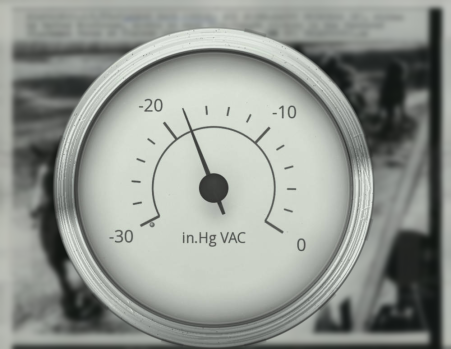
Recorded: -18 inHg
